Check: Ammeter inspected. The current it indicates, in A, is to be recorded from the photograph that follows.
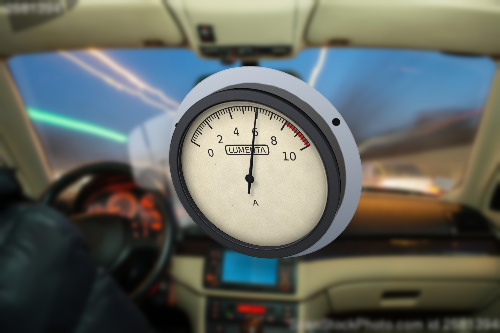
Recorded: 6 A
